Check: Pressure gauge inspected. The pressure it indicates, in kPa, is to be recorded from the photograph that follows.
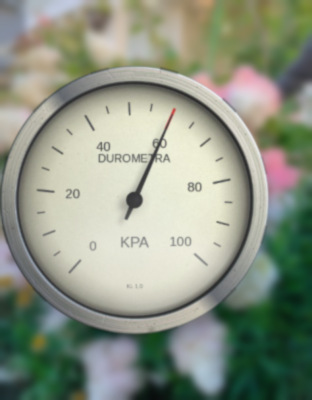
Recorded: 60 kPa
